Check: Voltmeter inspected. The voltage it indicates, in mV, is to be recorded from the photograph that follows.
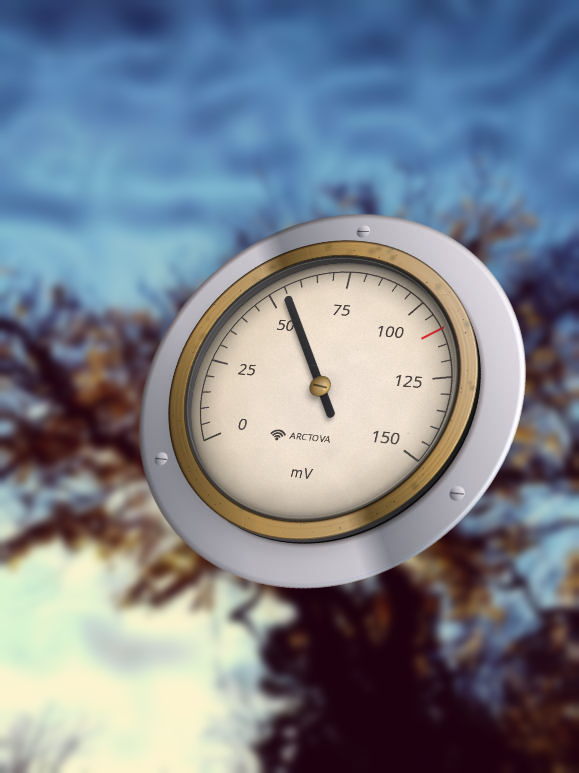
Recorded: 55 mV
